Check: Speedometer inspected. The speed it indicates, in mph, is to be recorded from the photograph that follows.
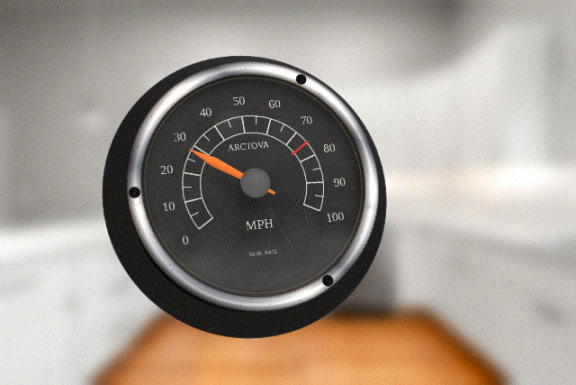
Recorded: 27.5 mph
